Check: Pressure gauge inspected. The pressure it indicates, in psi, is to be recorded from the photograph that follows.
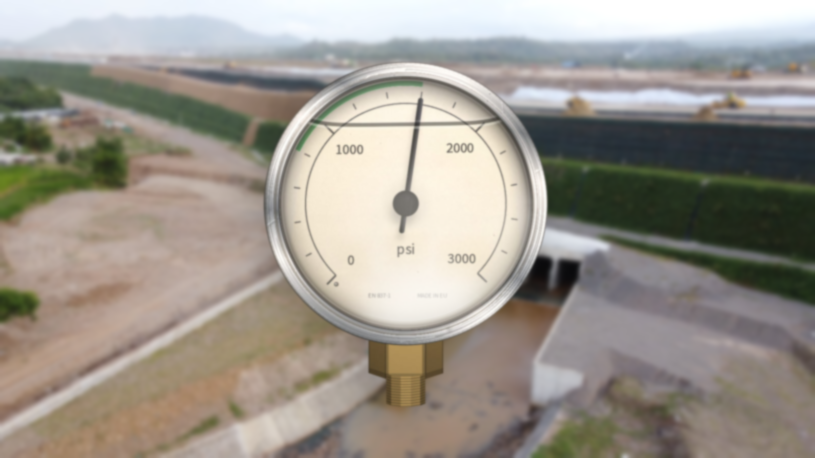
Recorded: 1600 psi
